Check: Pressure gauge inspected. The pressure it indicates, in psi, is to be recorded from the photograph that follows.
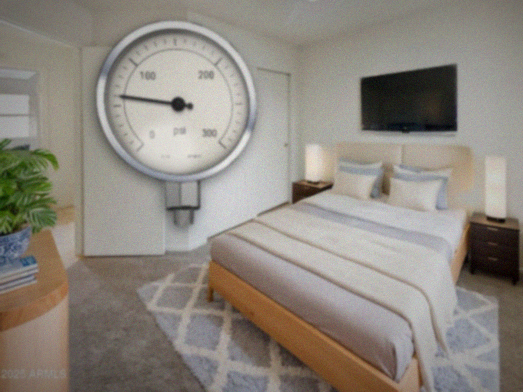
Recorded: 60 psi
